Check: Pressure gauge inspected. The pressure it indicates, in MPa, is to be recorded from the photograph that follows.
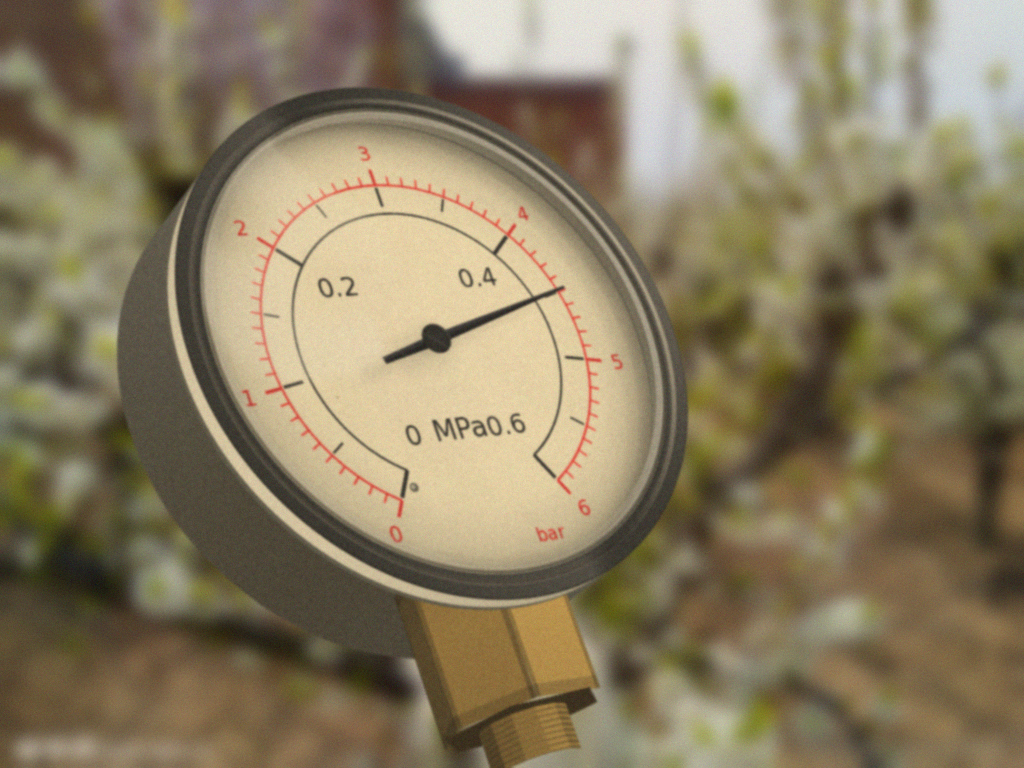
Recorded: 0.45 MPa
